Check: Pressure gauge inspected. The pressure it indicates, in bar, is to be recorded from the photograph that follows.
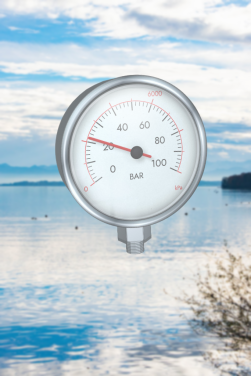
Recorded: 22 bar
